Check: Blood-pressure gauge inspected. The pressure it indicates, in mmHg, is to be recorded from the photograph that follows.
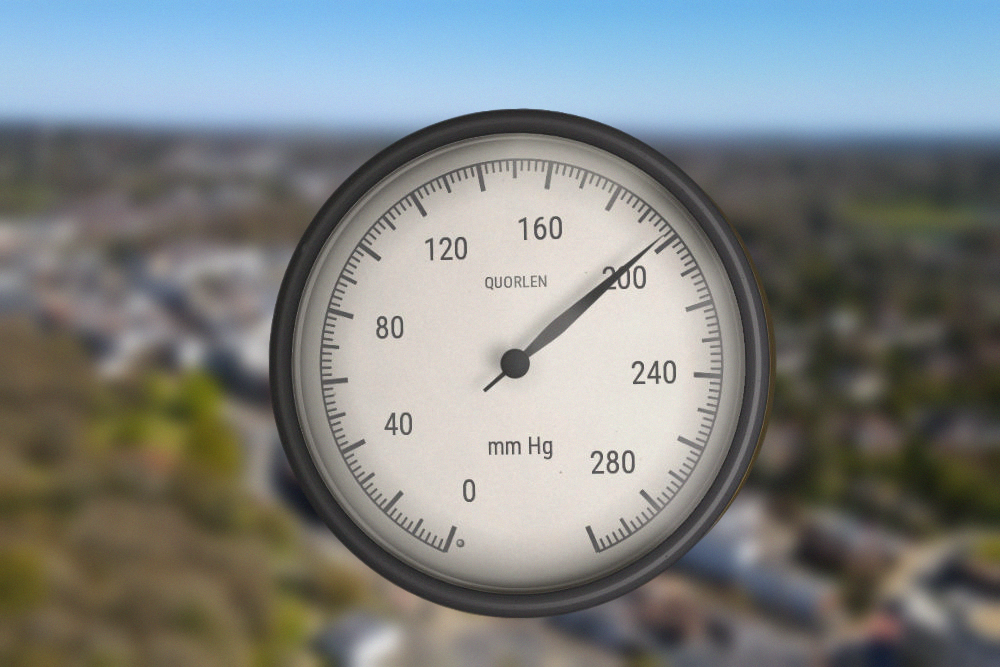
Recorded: 198 mmHg
